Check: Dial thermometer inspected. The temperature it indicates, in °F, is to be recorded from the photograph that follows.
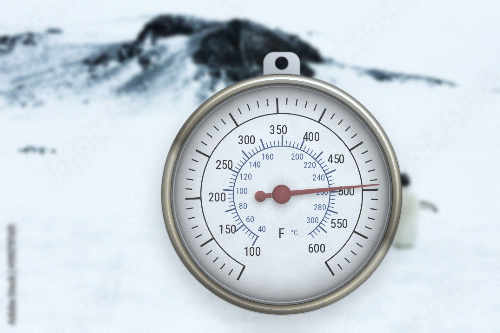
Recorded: 495 °F
